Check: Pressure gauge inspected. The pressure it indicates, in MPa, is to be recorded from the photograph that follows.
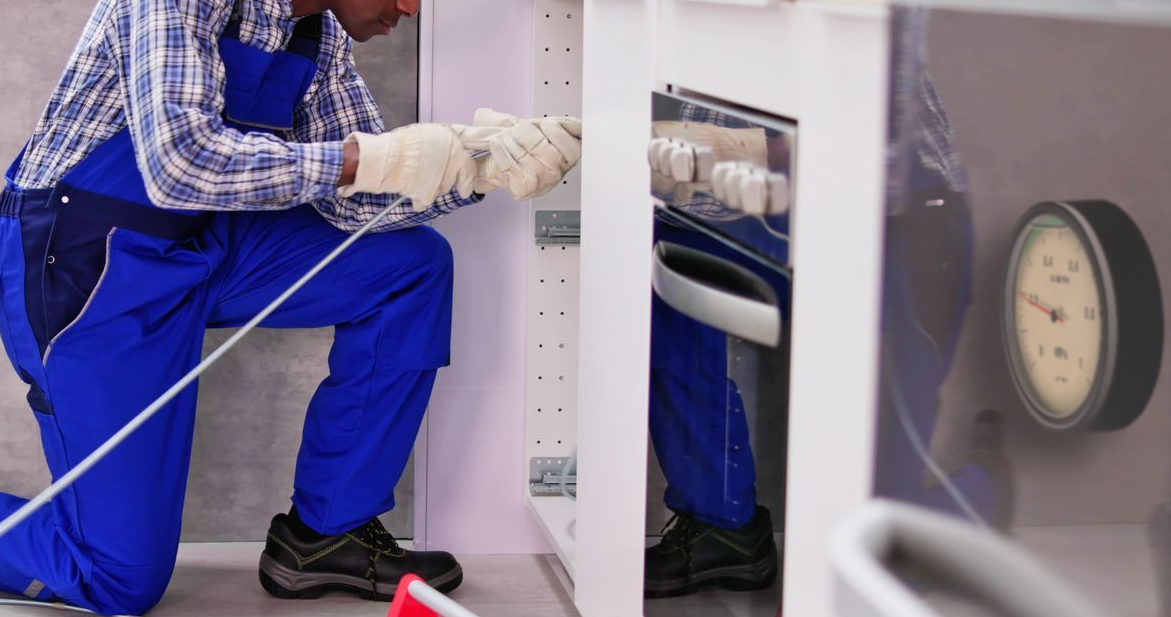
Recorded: 0.2 MPa
